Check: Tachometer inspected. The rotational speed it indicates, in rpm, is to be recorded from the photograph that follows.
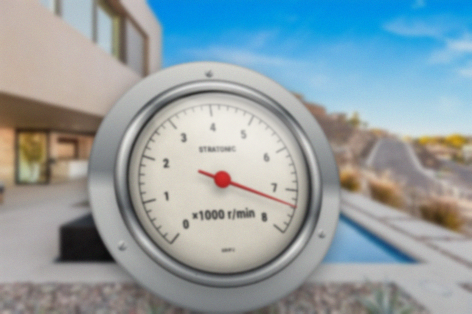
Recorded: 7400 rpm
